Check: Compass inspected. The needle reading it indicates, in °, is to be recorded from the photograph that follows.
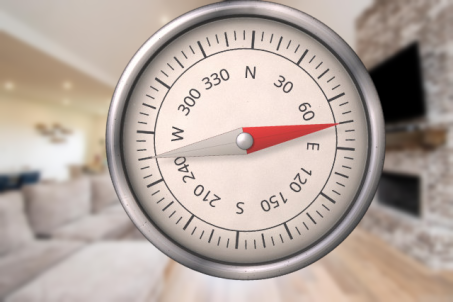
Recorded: 75 °
